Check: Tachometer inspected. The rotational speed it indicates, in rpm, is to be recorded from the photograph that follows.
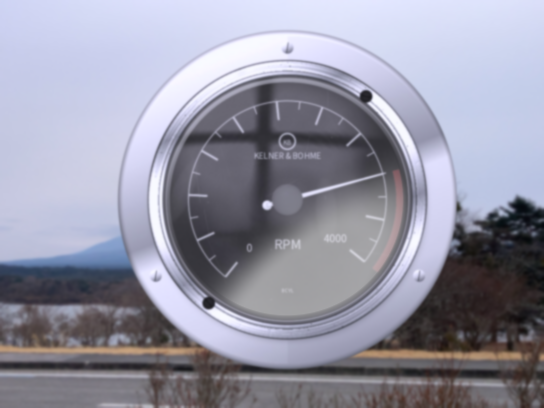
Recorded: 3200 rpm
